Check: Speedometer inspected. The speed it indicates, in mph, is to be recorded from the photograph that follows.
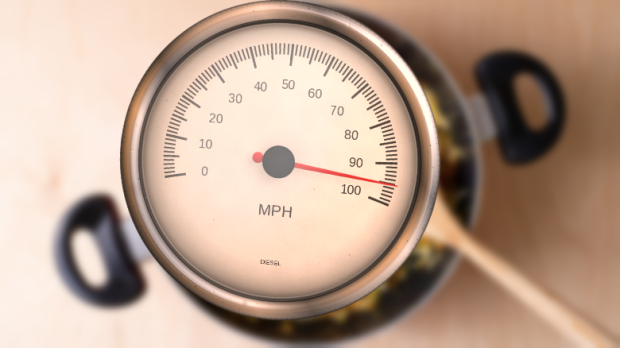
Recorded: 95 mph
